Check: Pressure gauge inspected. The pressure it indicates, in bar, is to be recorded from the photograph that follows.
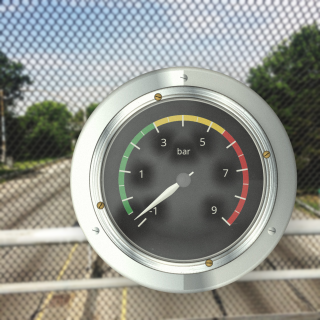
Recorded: -0.75 bar
